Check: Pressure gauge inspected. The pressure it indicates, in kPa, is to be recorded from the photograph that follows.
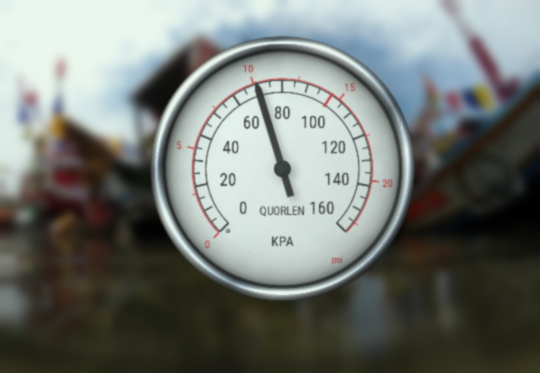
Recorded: 70 kPa
